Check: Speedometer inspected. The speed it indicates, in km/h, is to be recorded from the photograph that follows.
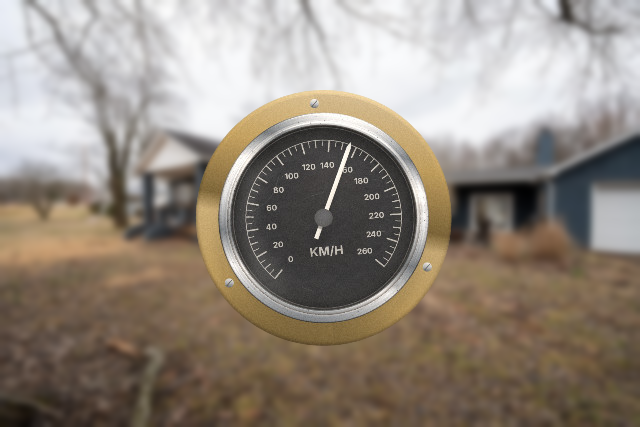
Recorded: 155 km/h
